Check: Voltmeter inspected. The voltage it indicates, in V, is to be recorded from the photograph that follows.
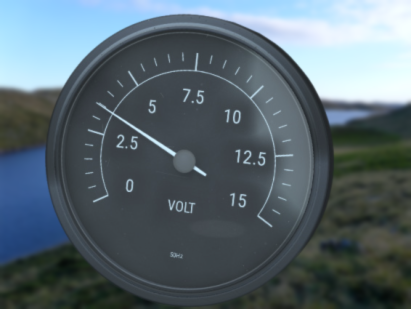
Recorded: 3.5 V
